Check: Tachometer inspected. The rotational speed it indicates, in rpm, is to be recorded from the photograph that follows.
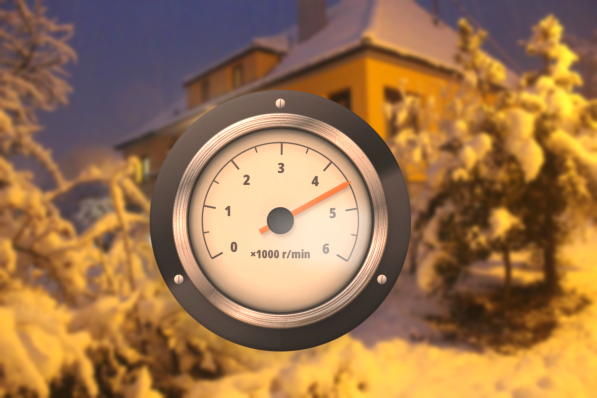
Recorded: 4500 rpm
